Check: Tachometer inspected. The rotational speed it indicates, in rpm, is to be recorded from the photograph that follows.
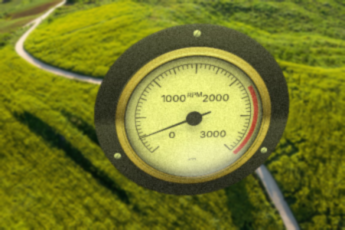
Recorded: 250 rpm
